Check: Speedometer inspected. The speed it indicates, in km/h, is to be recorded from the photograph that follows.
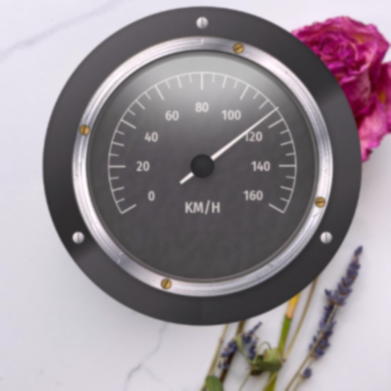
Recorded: 115 km/h
